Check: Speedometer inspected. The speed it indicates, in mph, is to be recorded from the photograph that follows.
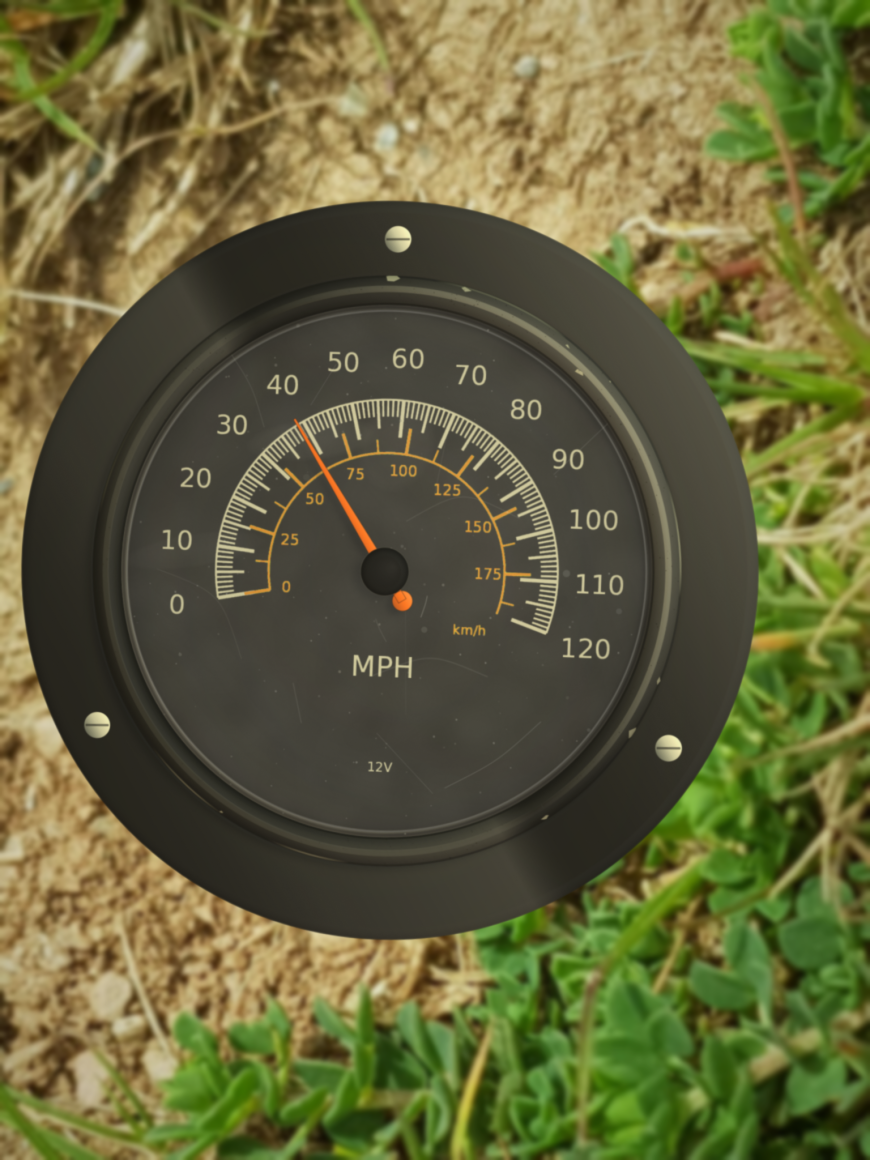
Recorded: 39 mph
